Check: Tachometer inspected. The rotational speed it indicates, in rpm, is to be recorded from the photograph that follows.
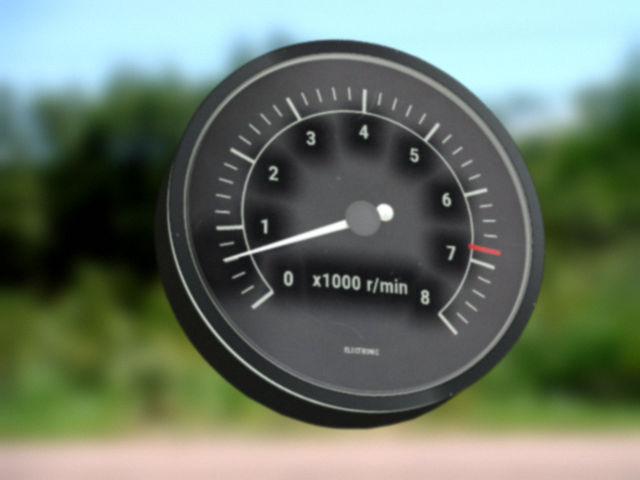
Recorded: 600 rpm
